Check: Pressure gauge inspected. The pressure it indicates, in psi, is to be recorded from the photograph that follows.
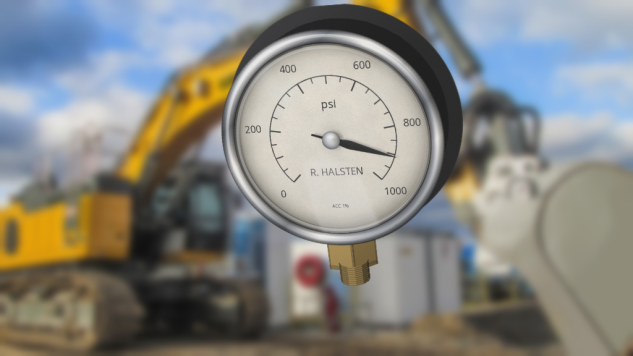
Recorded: 900 psi
